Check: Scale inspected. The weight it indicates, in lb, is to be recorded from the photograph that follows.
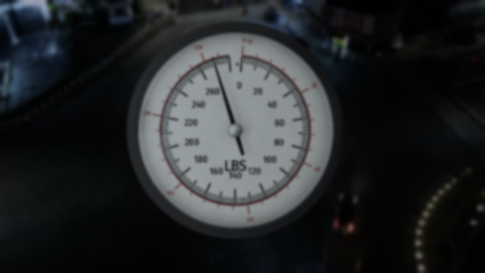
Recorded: 270 lb
